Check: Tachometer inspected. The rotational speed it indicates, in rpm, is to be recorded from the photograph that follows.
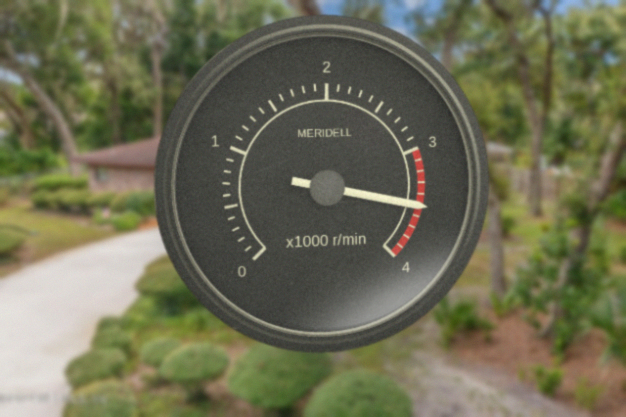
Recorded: 3500 rpm
